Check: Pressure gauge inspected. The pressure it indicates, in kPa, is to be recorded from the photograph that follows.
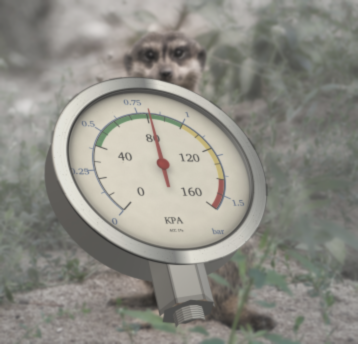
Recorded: 80 kPa
